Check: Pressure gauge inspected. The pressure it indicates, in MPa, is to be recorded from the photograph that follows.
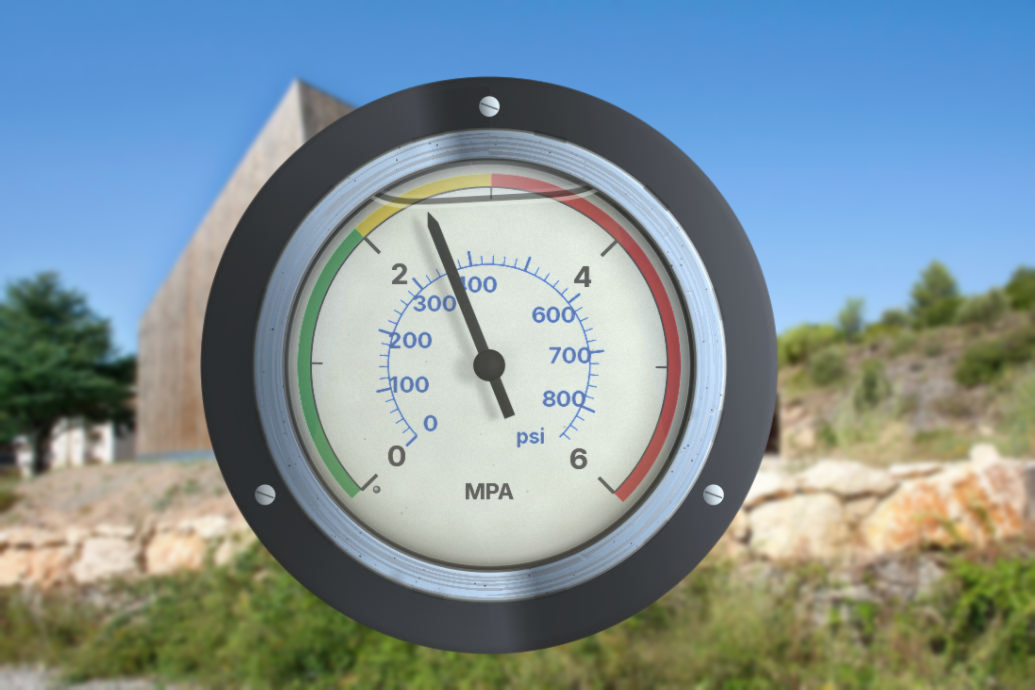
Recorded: 2.5 MPa
